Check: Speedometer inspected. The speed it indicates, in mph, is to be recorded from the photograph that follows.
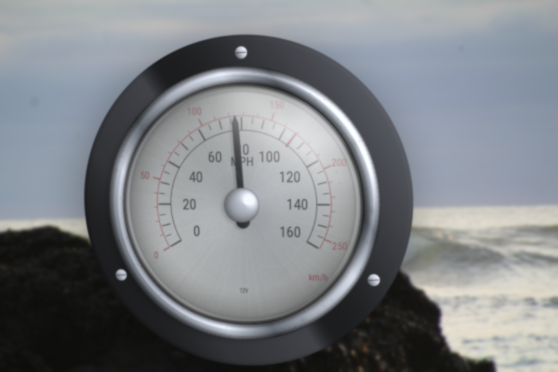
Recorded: 77.5 mph
